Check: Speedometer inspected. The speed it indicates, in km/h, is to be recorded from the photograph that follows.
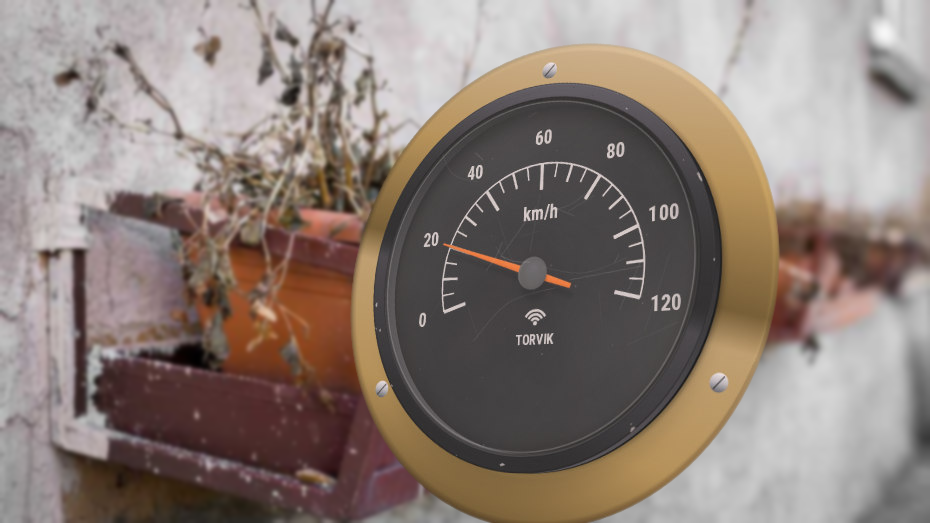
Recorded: 20 km/h
